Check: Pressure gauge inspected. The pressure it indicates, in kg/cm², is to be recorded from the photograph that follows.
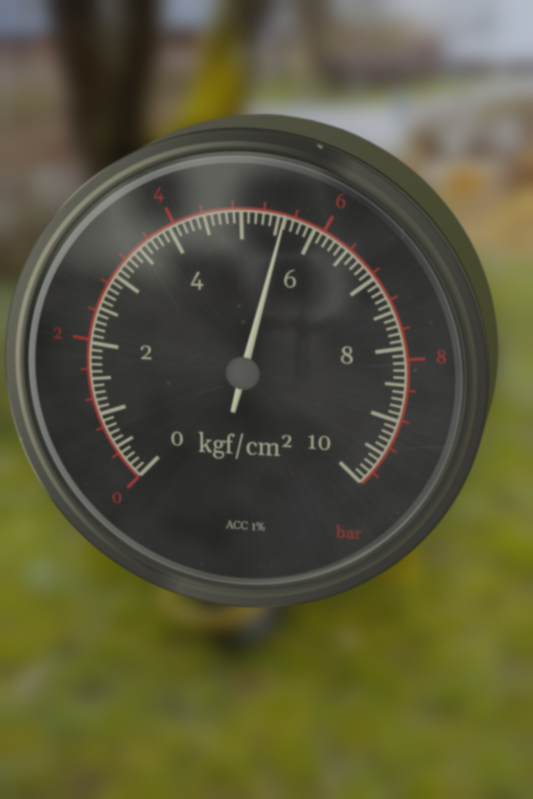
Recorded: 5.6 kg/cm²
